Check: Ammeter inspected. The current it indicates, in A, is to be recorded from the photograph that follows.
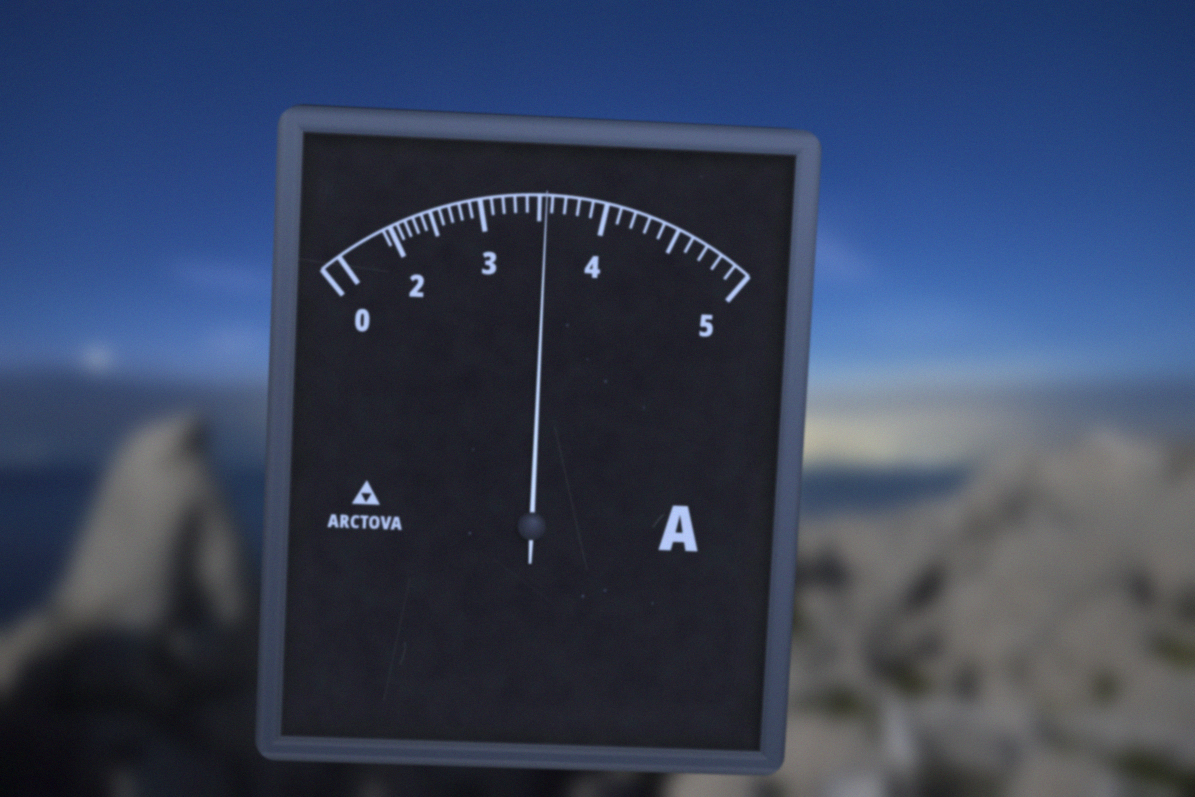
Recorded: 3.55 A
